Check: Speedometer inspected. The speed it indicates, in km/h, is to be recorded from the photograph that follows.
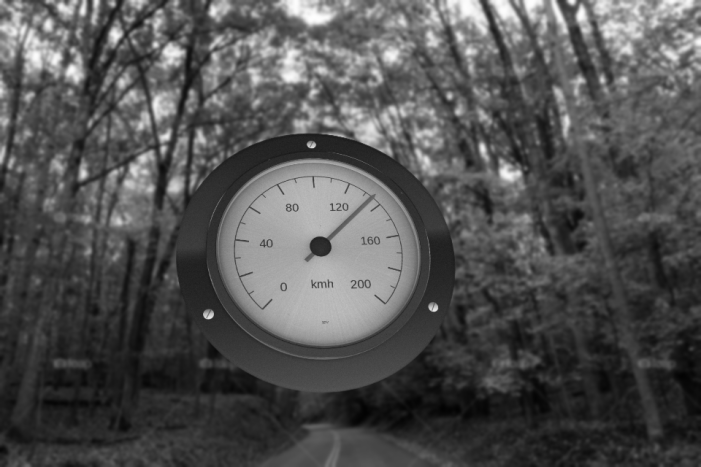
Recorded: 135 km/h
